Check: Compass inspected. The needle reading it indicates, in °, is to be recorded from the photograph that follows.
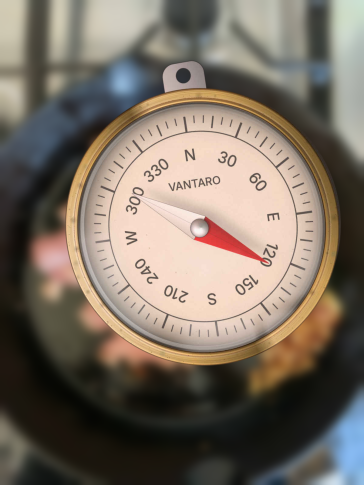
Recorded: 125 °
